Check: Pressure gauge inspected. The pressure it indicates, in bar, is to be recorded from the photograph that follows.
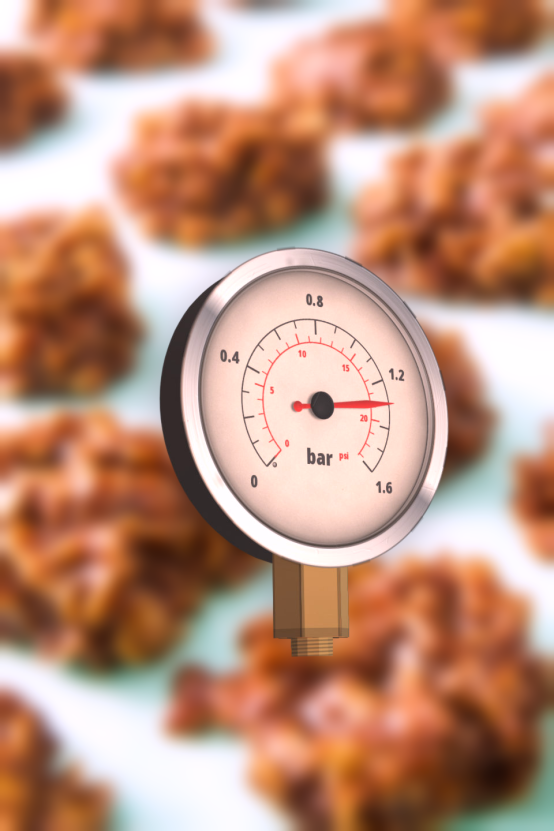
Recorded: 1.3 bar
